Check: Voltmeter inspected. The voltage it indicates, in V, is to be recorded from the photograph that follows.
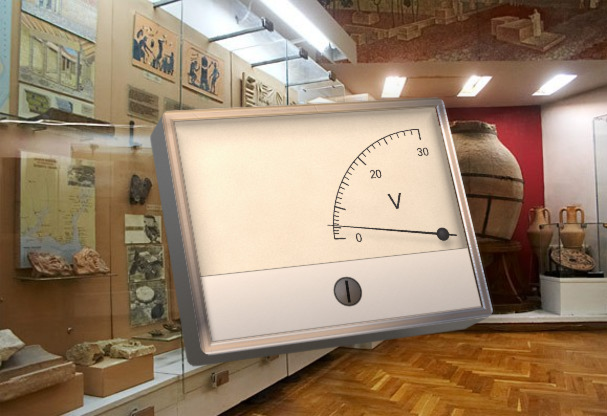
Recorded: 5 V
